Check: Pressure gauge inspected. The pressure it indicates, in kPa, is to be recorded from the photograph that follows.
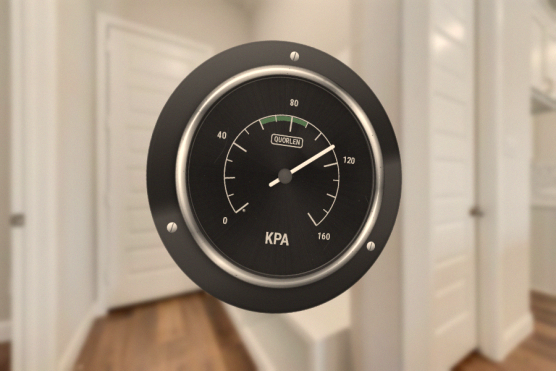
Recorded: 110 kPa
